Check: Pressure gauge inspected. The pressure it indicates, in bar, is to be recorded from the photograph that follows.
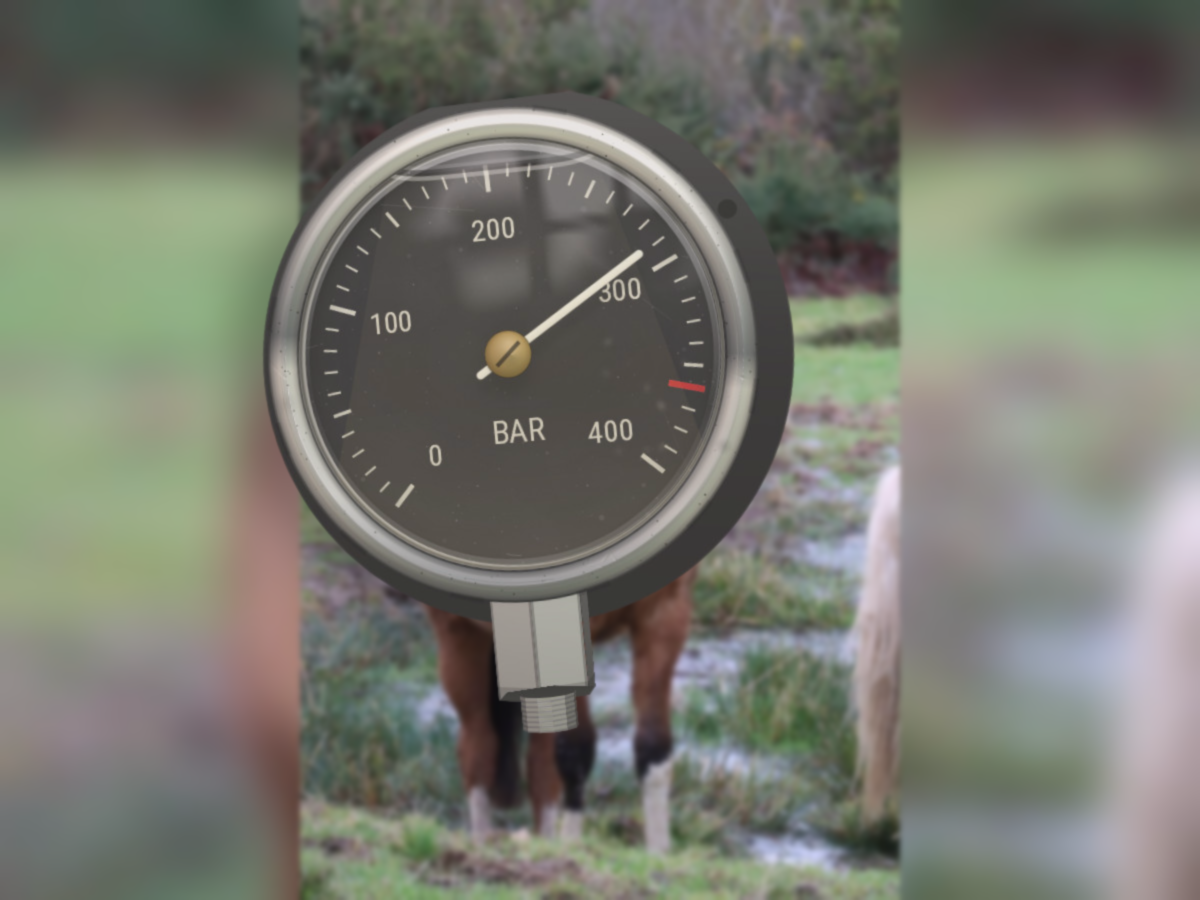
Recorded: 290 bar
